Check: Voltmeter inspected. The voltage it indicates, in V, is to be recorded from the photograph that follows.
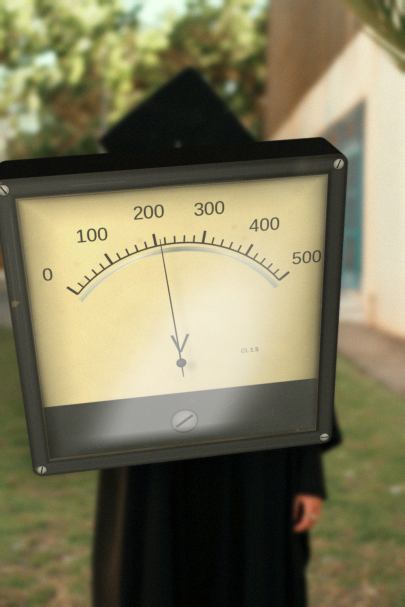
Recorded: 210 V
